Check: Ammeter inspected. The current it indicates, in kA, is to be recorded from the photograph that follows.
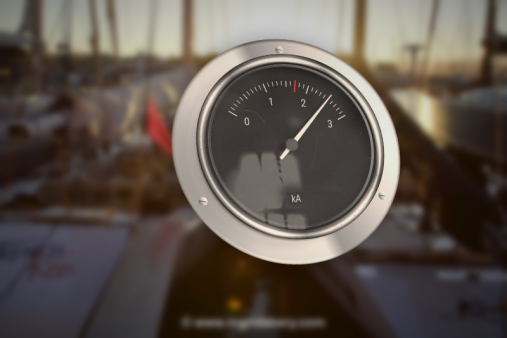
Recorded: 2.5 kA
